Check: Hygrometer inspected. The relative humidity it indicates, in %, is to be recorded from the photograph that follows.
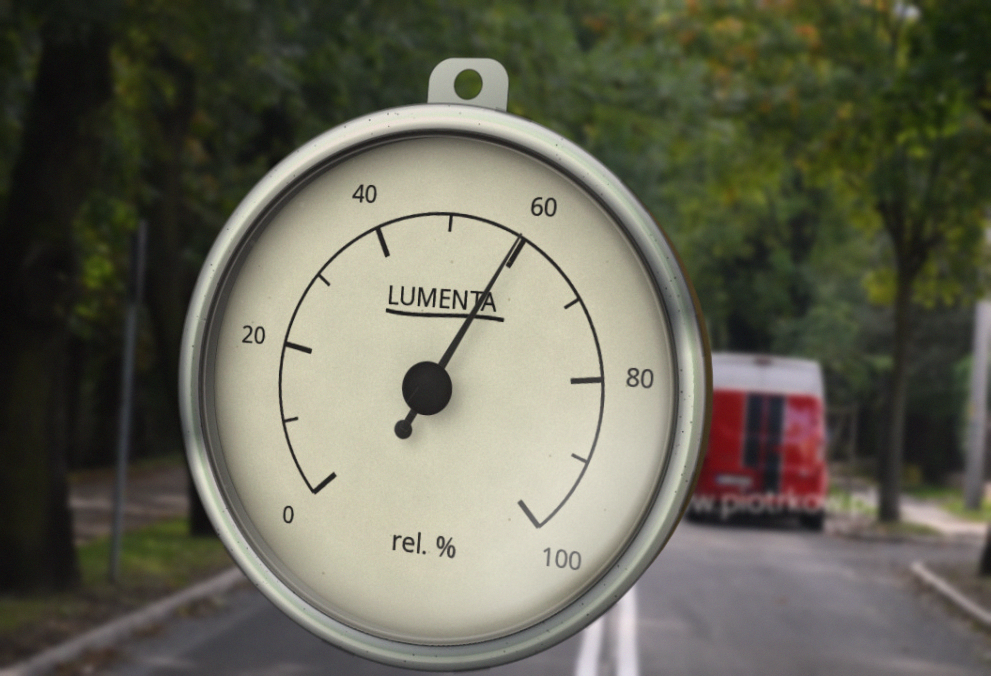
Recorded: 60 %
